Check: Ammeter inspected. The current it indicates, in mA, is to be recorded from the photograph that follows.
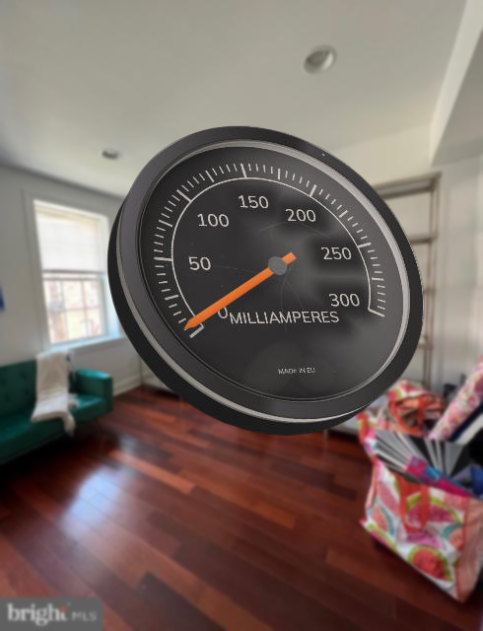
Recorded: 5 mA
